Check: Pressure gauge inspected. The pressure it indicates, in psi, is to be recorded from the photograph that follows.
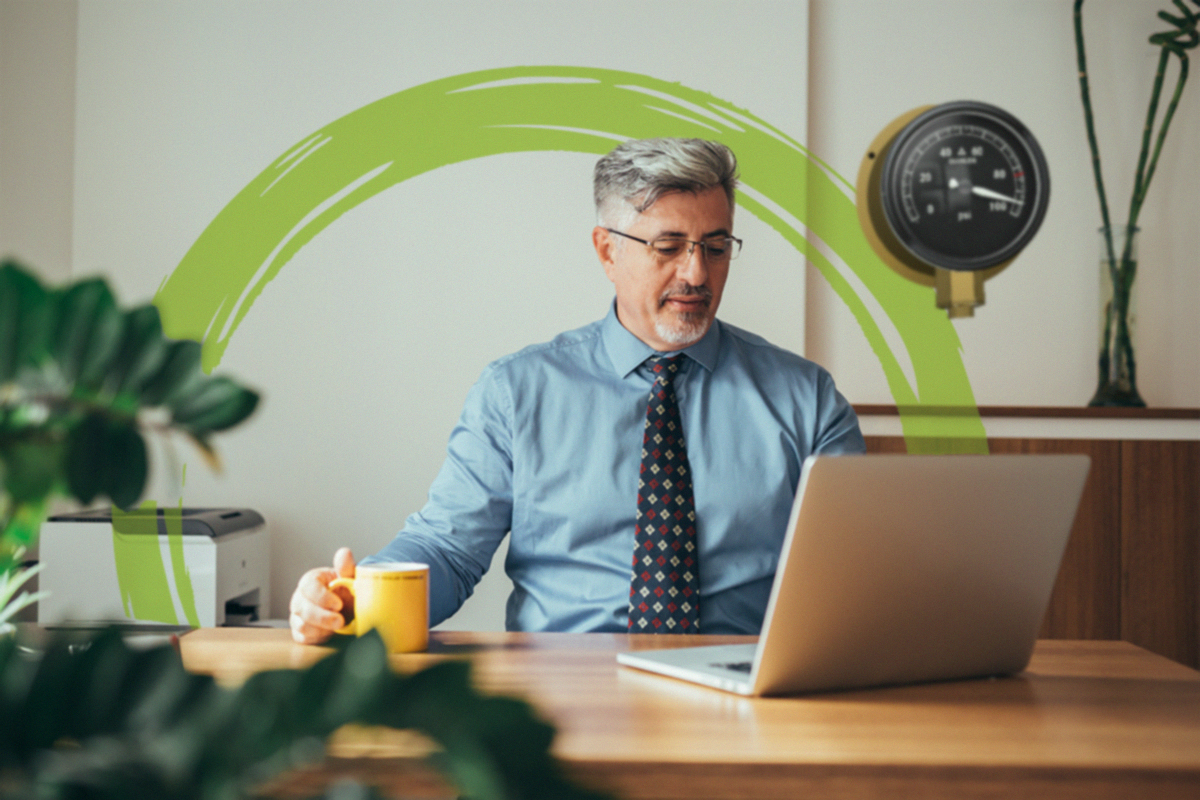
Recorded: 95 psi
